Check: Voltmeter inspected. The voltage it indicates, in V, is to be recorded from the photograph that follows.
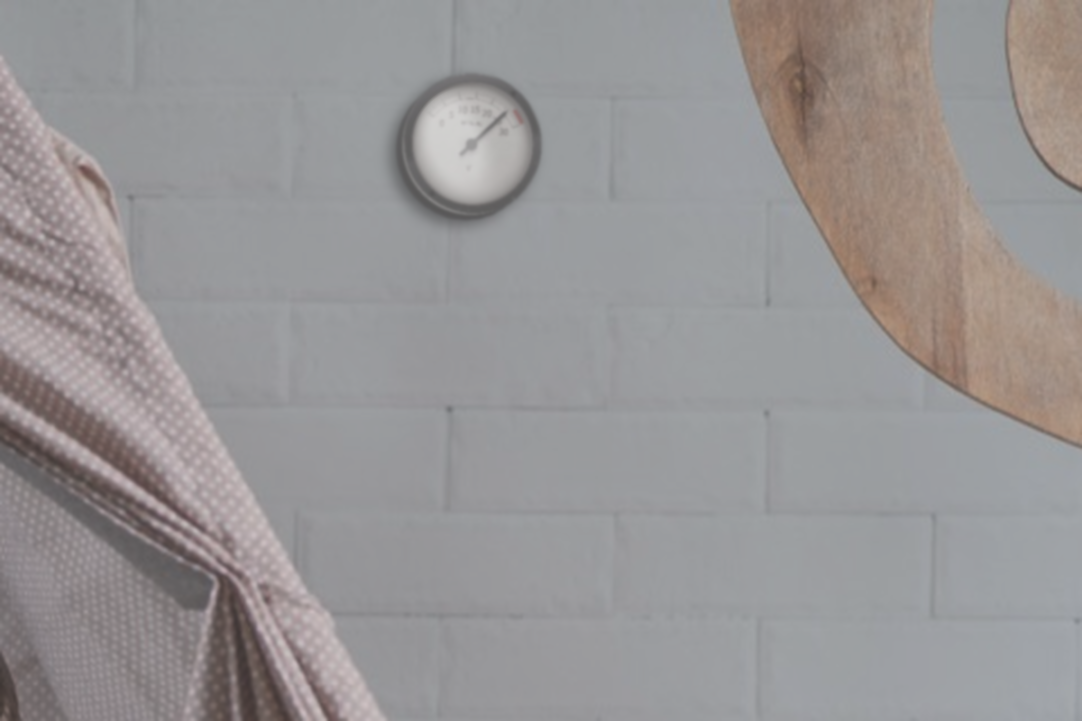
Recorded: 25 V
